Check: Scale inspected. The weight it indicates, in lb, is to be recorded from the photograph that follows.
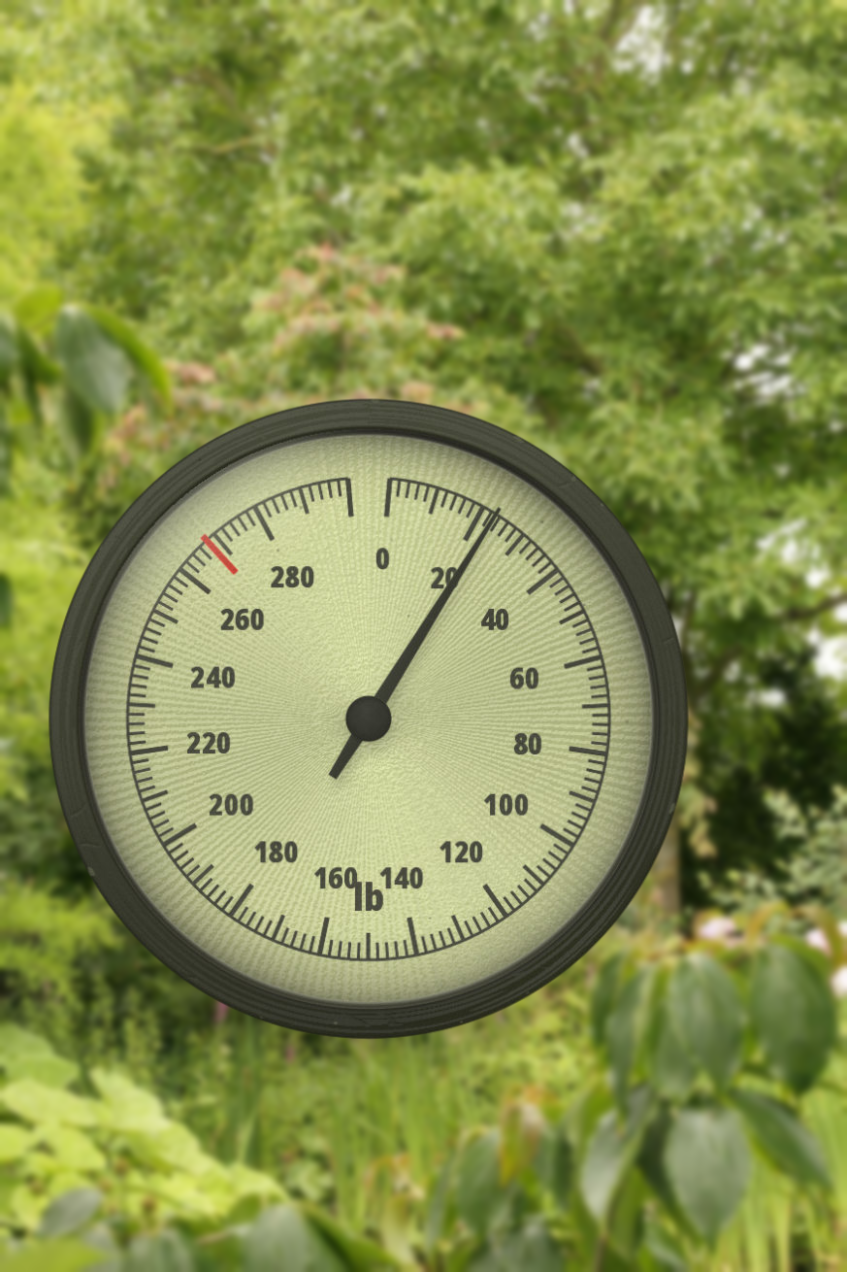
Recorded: 23 lb
